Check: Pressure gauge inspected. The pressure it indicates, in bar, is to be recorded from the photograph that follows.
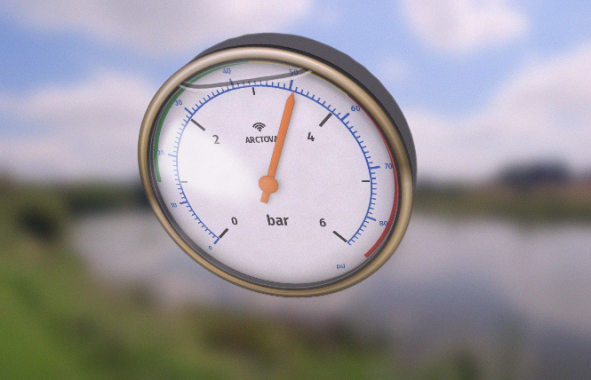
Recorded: 3.5 bar
